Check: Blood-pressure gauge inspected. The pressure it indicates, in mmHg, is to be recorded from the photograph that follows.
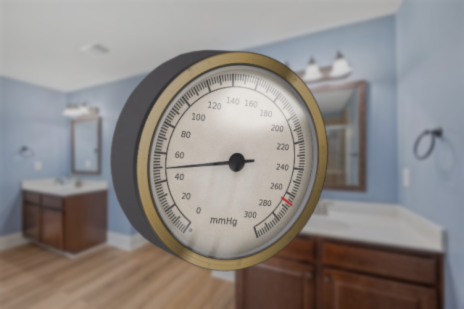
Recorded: 50 mmHg
